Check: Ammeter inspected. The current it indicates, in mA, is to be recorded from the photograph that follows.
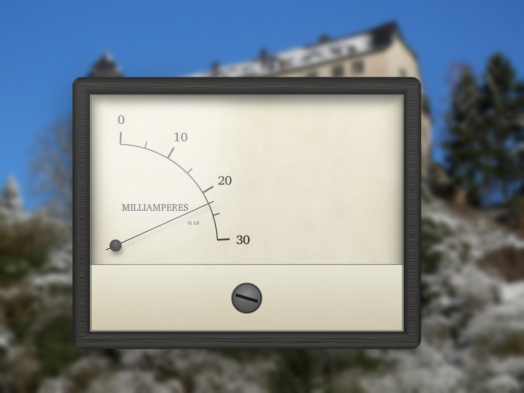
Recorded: 22.5 mA
